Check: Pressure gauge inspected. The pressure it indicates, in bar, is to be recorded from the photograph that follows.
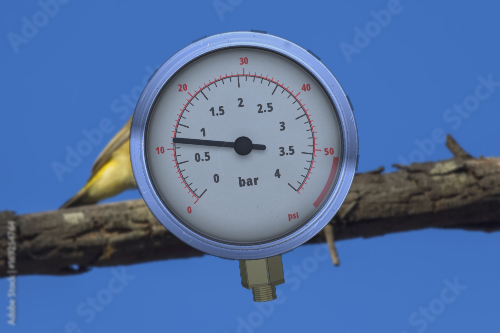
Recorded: 0.8 bar
